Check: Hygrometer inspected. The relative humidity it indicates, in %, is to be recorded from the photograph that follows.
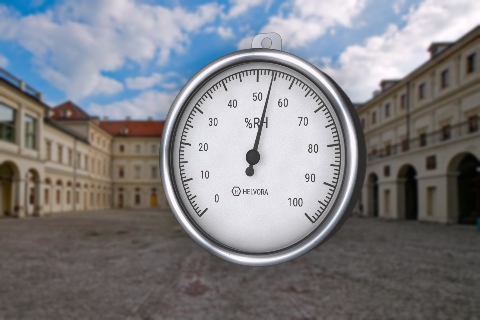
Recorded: 55 %
